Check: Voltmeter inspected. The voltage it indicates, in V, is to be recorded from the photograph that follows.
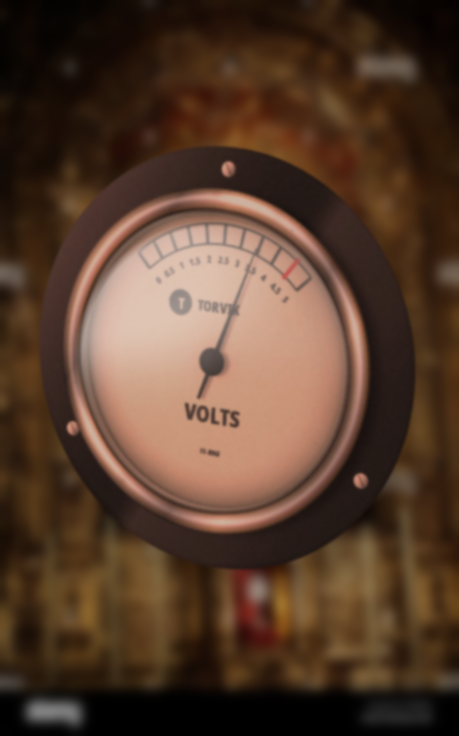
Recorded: 3.5 V
